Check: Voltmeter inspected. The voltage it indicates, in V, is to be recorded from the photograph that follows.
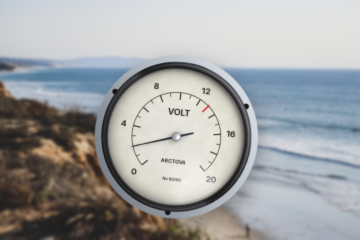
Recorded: 2 V
